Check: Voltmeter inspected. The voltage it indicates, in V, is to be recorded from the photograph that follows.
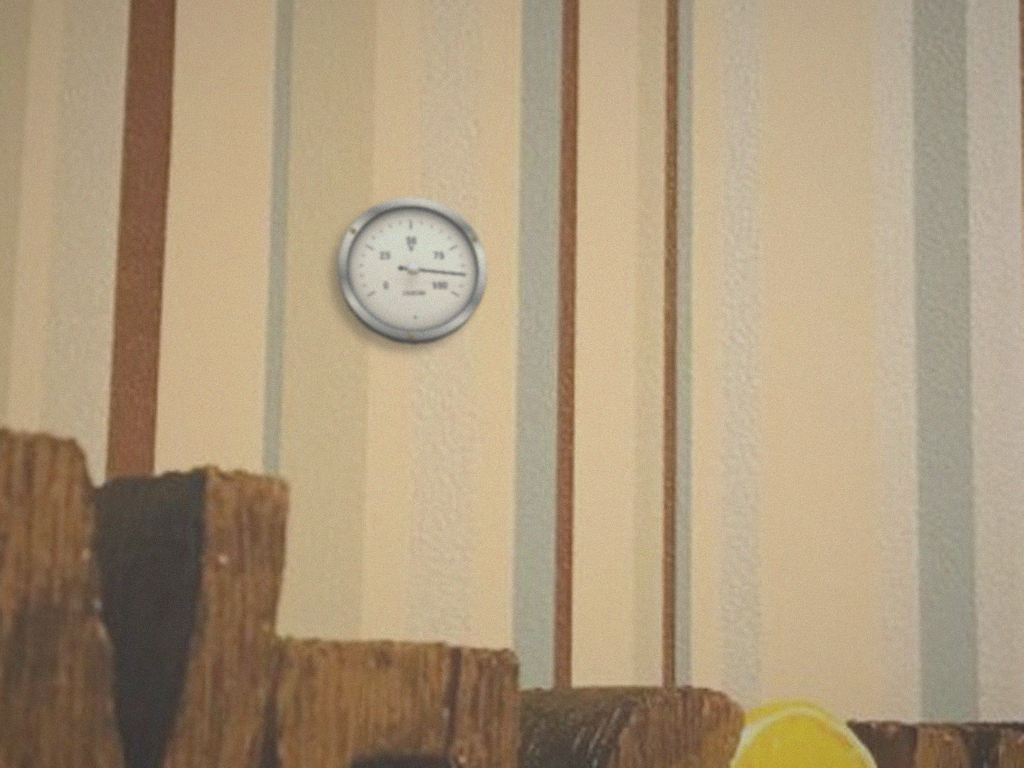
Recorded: 90 V
